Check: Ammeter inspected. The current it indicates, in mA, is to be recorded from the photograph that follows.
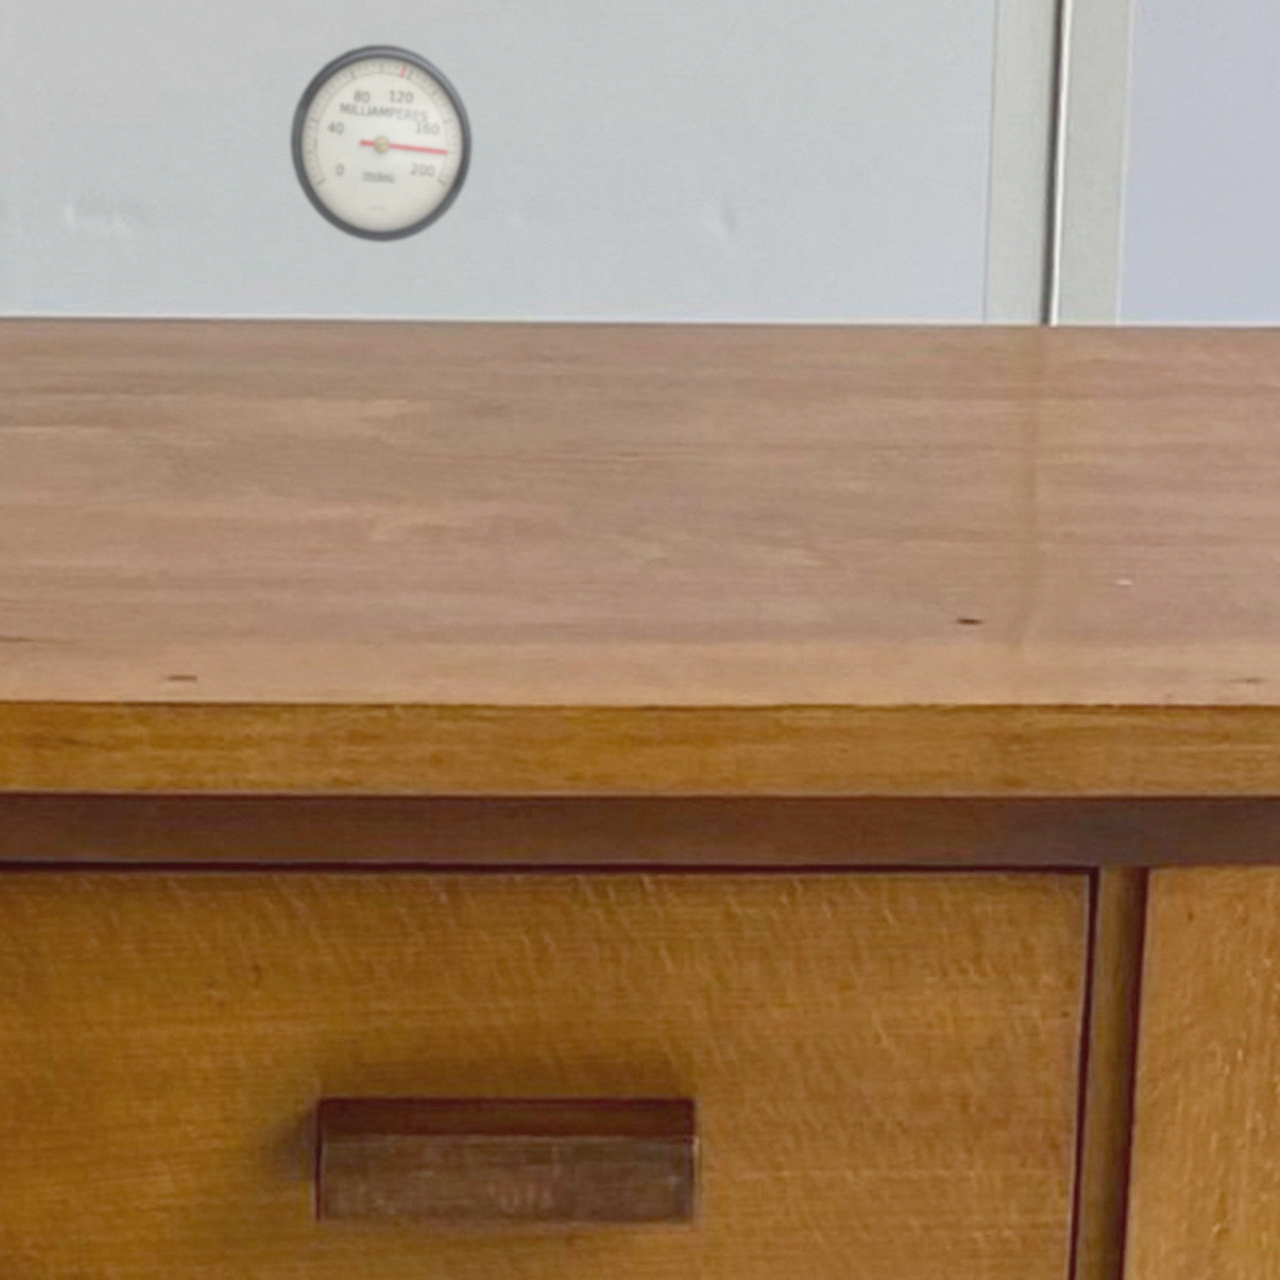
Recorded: 180 mA
